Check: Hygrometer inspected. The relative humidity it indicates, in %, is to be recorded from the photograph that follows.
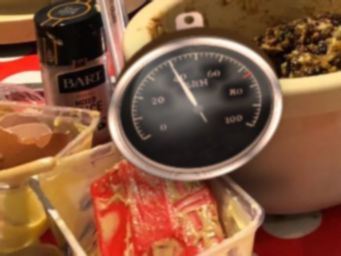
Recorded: 40 %
